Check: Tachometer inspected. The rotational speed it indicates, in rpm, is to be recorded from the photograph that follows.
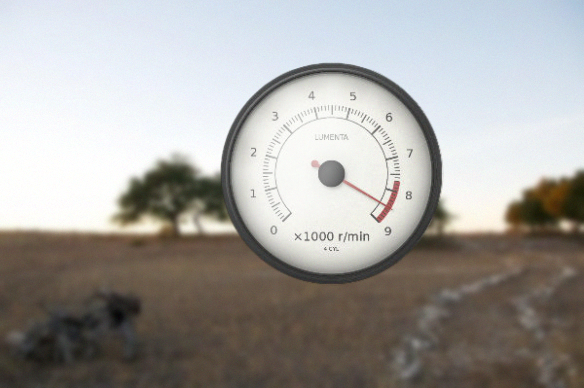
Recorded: 8500 rpm
